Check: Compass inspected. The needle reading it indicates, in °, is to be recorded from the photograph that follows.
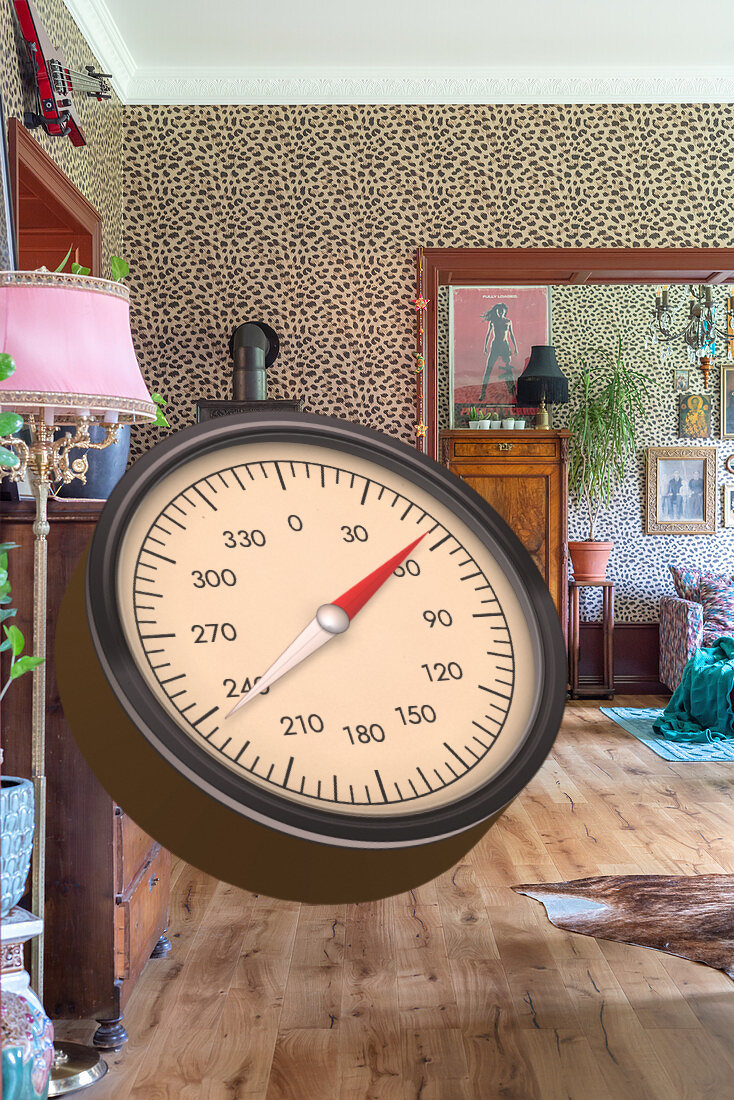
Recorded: 55 °
